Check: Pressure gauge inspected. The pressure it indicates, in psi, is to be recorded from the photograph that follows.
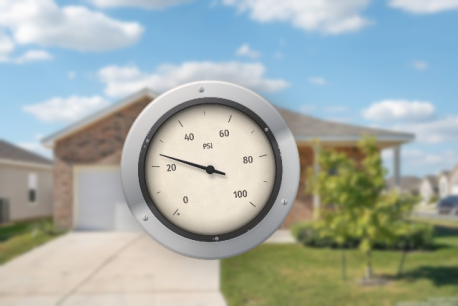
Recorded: 25 psi
